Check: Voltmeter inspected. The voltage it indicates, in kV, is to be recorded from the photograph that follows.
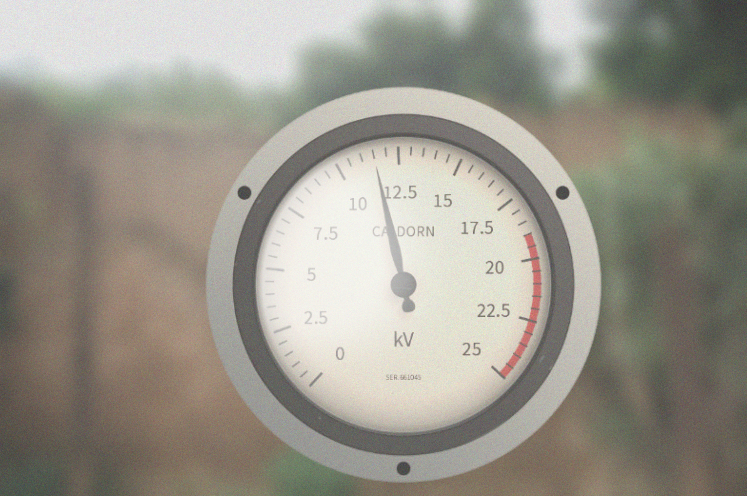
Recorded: 11.5 kV
